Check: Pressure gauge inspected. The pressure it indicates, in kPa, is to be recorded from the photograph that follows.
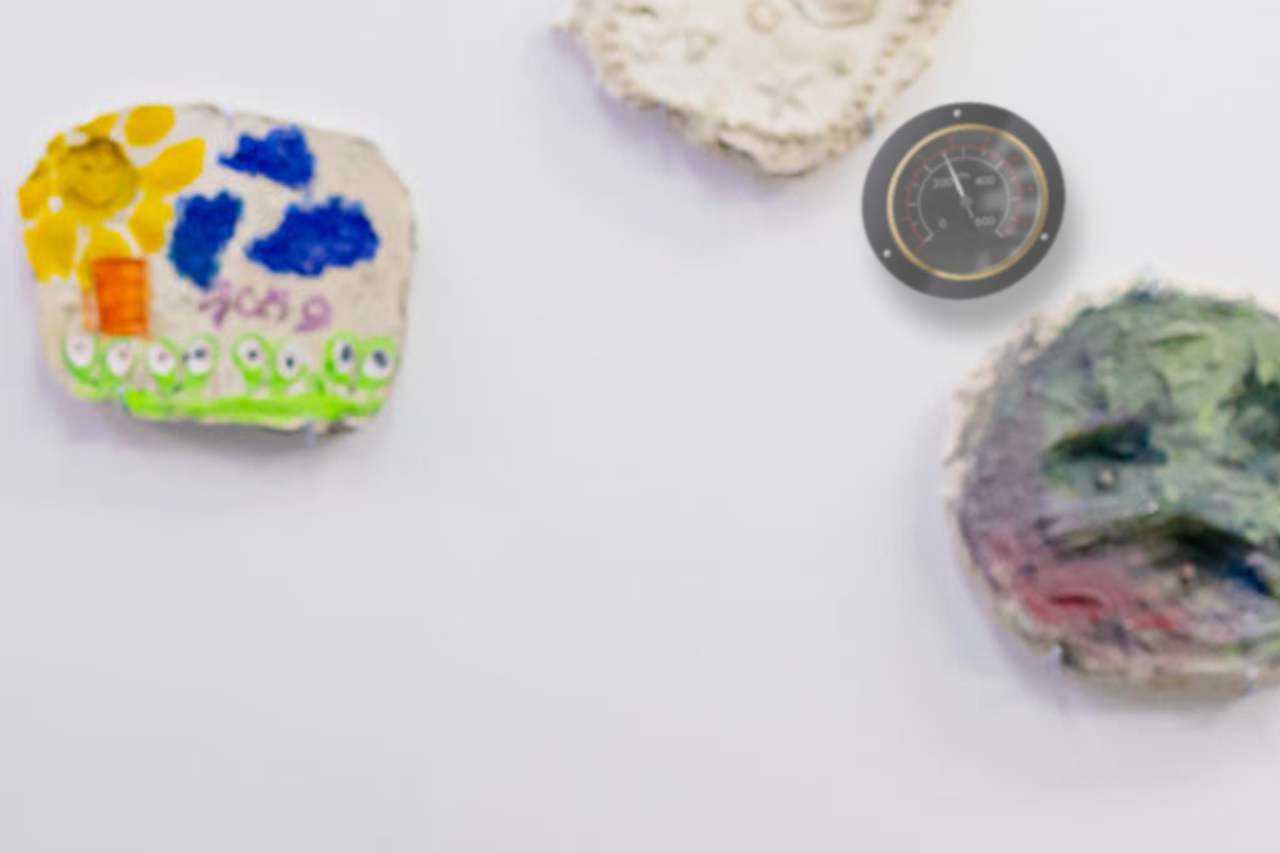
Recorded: 250 kPa
